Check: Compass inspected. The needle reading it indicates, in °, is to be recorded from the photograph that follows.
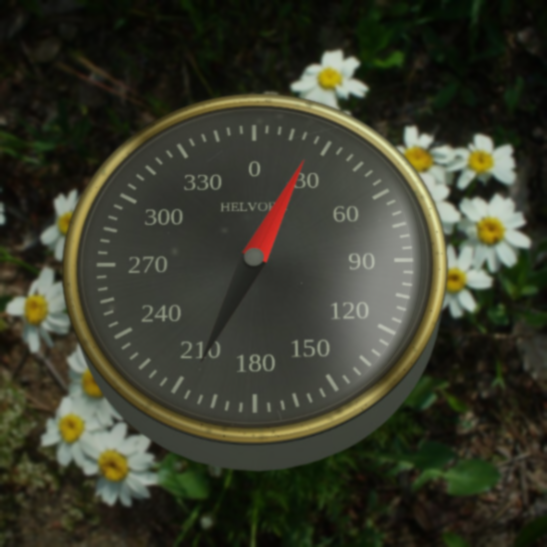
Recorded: 25 °
